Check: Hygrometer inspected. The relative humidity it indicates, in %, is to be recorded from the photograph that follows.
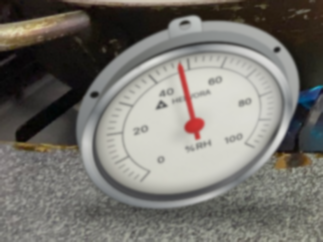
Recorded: 48 %
